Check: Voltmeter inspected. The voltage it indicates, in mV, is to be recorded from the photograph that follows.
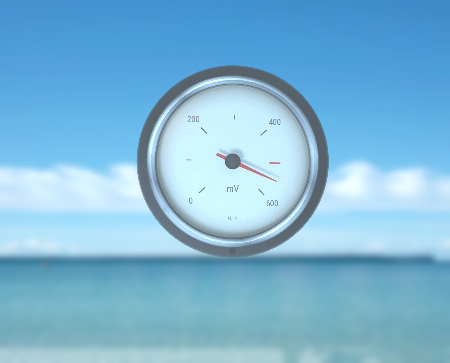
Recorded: 550 mV
